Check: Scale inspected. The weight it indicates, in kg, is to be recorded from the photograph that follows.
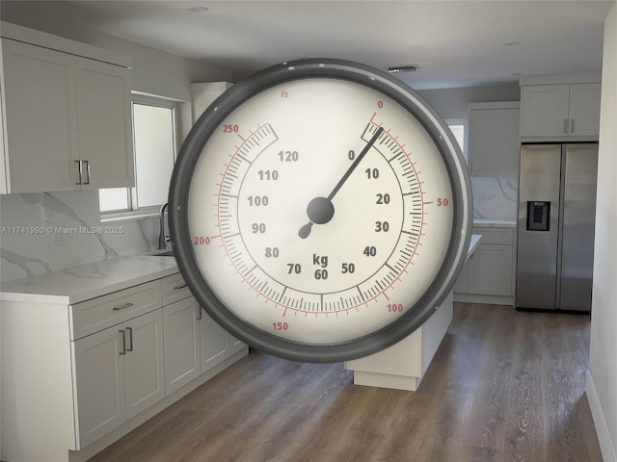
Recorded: 3 kg
